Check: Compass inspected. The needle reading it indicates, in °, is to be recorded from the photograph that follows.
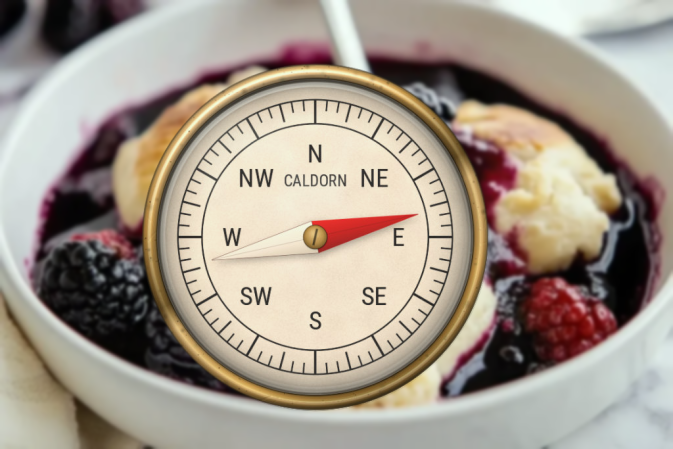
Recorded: 77.5 °
